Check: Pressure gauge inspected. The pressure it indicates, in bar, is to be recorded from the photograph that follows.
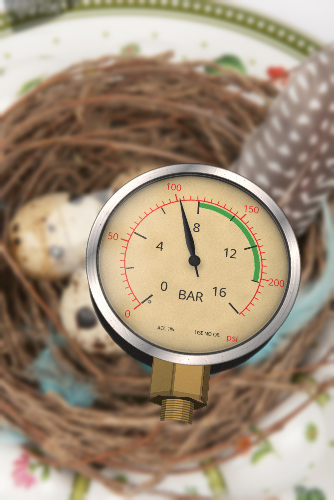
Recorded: 7 bar
